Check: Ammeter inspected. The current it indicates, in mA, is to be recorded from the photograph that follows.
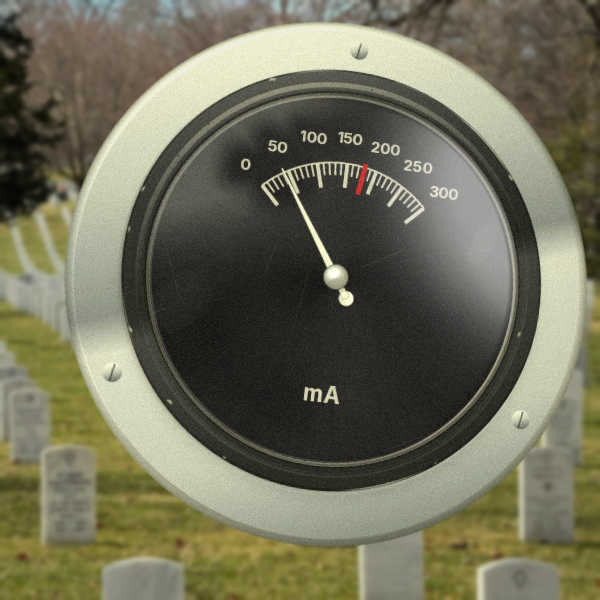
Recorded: 40 mA
